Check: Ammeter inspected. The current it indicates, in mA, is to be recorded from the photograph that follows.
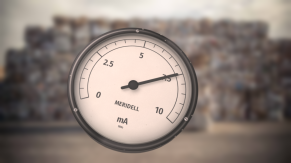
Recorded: 7.5 mA
